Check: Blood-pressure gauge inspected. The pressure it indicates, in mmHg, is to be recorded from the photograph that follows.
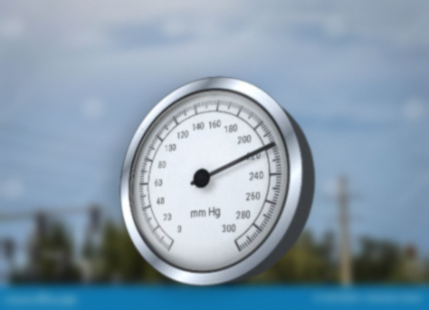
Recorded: 220 mmHg
